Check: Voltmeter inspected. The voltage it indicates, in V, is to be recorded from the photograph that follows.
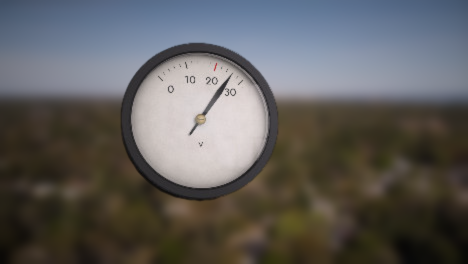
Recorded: 26 V
